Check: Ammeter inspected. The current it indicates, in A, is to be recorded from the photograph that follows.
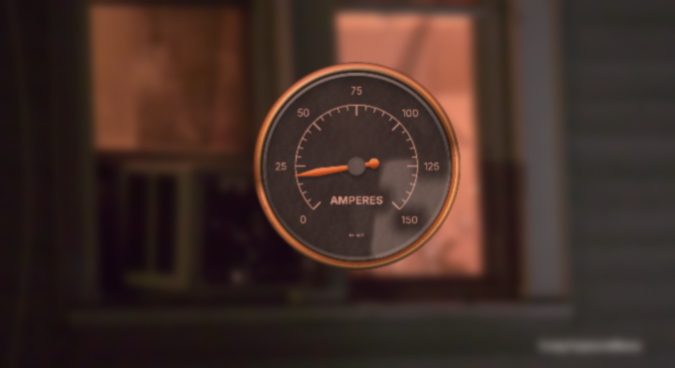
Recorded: 20 A
